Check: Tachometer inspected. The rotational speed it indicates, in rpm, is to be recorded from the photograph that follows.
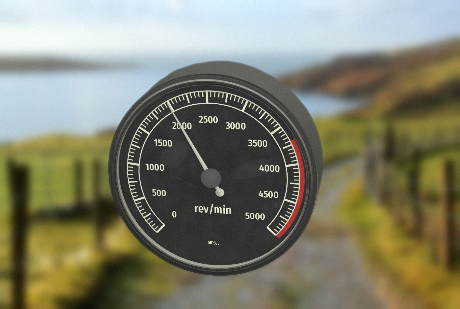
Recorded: 2000 rpm
